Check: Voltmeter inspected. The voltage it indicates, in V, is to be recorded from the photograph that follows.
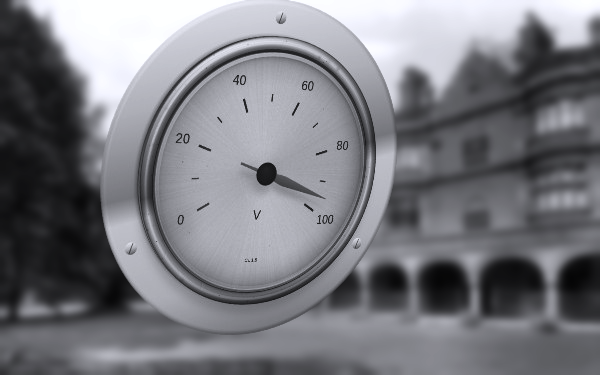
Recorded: 95 V
